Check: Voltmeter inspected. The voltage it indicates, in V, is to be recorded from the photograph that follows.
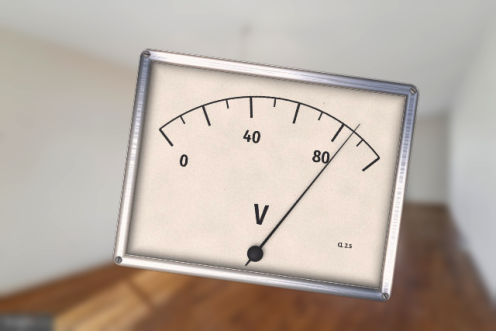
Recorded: 85 V
